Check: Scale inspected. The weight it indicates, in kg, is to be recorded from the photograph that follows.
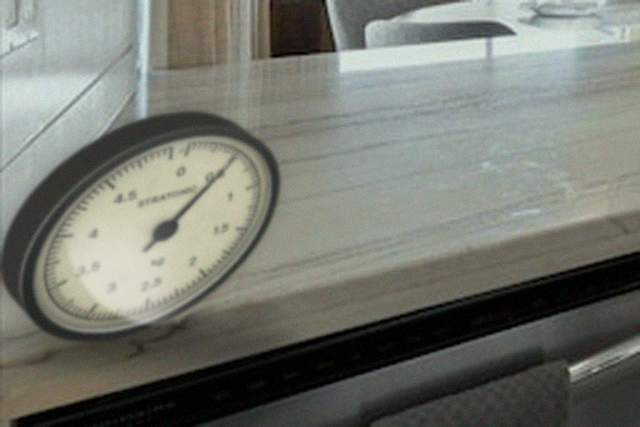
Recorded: 0.5 kg
